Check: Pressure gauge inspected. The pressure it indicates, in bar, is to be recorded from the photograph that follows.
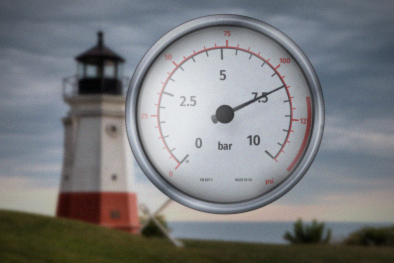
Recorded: 7.5 bar
